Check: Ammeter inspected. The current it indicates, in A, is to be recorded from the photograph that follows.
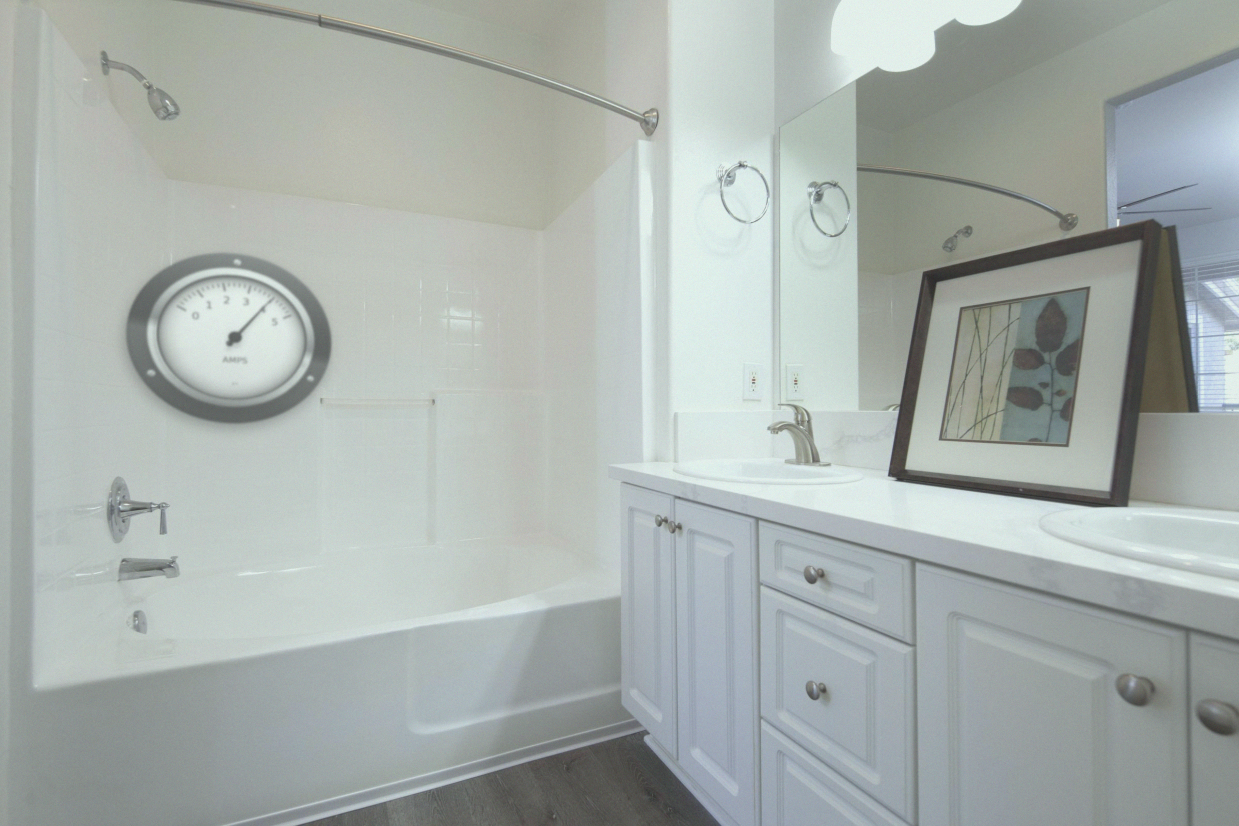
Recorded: 4 A
